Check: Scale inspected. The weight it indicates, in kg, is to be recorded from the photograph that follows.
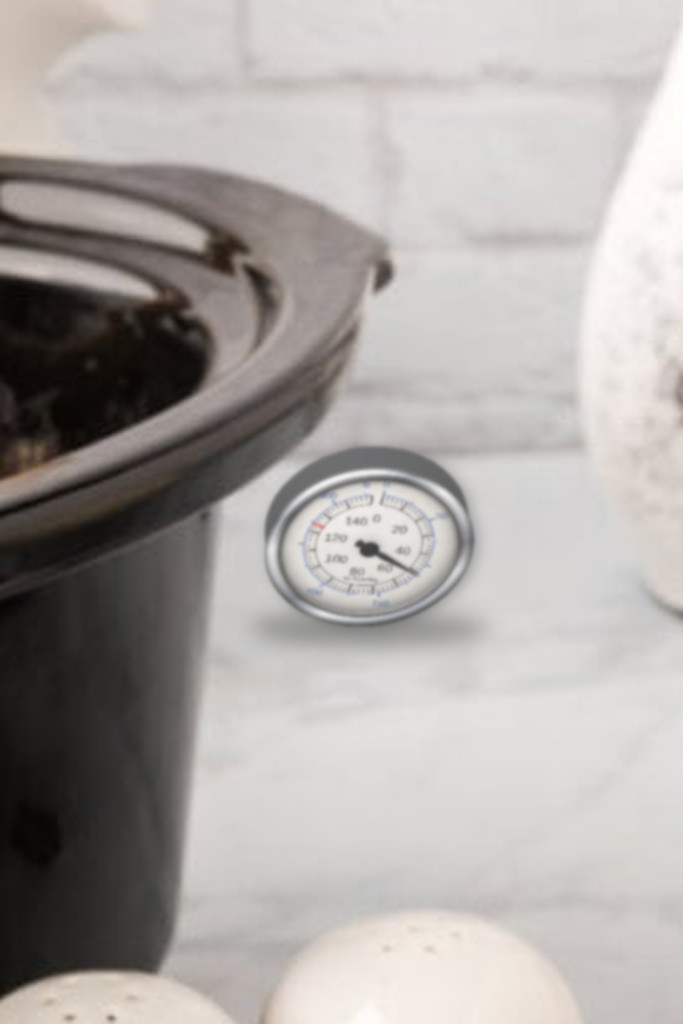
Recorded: 50 kg
